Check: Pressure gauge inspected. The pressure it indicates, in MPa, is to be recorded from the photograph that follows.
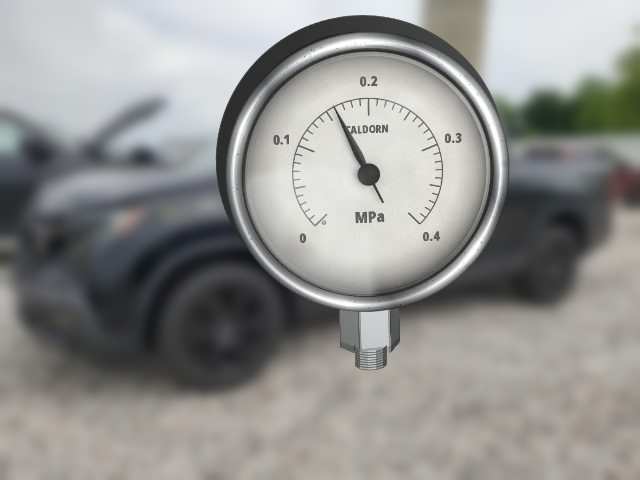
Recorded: 0.16 MPa
